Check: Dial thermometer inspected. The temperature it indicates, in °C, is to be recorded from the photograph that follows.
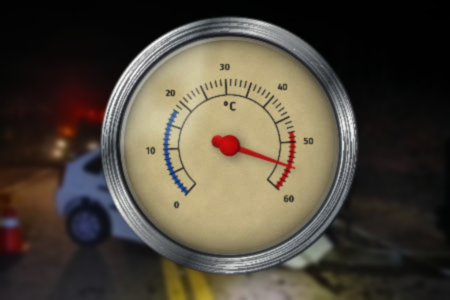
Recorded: 55 °C
